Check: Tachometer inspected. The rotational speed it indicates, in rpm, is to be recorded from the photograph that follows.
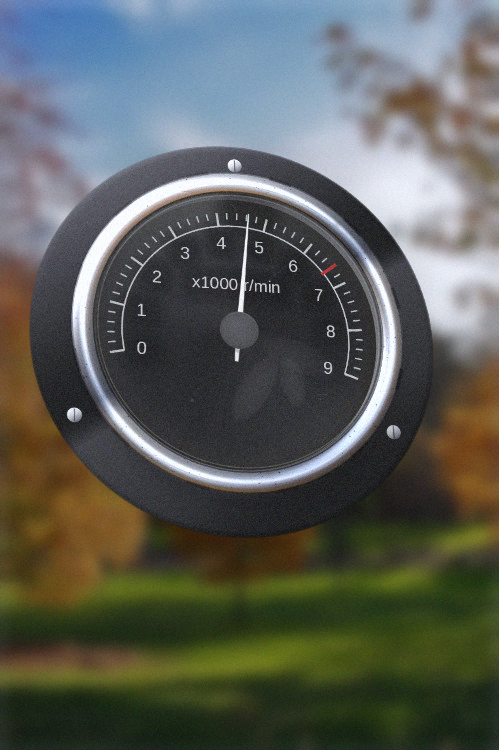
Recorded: 4600 rpm
